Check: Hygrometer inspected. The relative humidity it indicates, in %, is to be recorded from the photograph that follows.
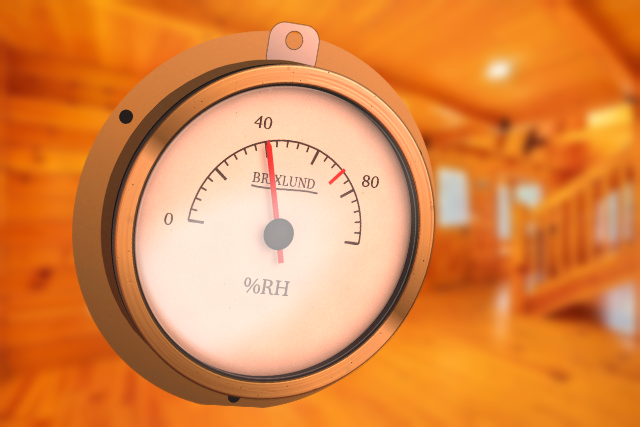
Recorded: 40 %
